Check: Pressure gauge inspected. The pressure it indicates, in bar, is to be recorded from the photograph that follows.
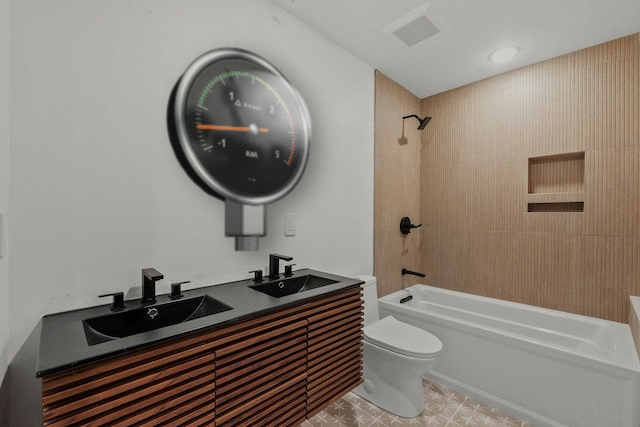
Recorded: -0.5 bar
